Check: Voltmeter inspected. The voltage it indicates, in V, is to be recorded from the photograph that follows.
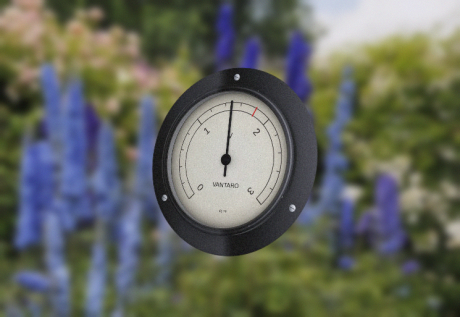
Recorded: 1.5 V
